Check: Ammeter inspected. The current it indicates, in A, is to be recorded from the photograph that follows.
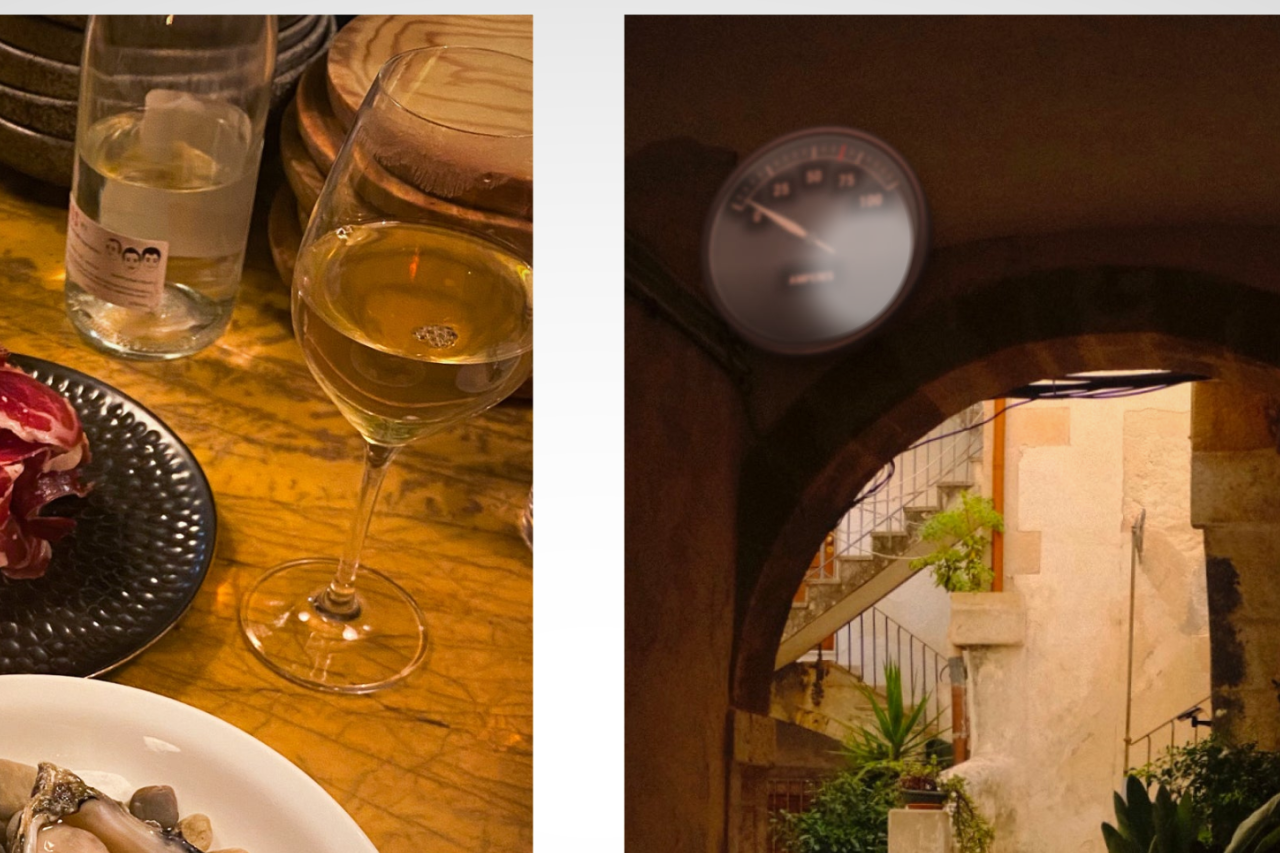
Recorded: 5 A
